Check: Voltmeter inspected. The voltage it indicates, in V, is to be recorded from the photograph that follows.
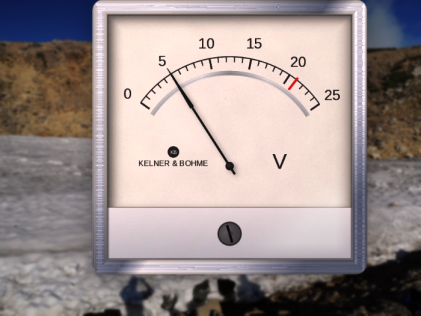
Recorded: 5 V
